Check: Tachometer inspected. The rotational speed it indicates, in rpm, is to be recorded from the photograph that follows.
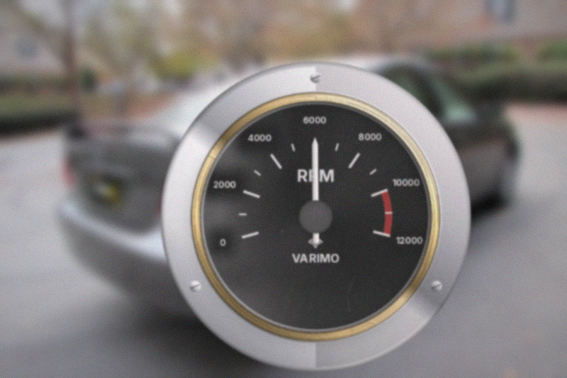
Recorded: 6000 rpm
